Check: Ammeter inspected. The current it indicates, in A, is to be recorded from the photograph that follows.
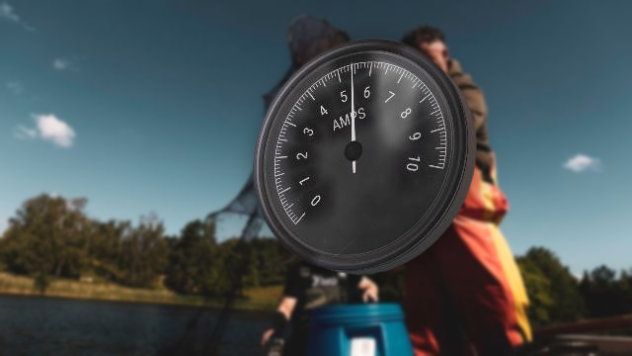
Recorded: 5.5 A
